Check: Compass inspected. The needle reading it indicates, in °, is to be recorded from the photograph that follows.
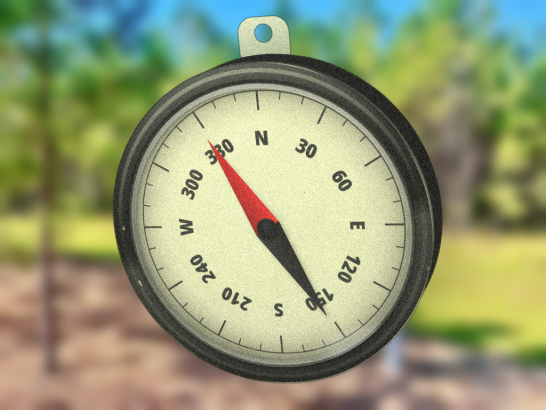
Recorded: 330 °
